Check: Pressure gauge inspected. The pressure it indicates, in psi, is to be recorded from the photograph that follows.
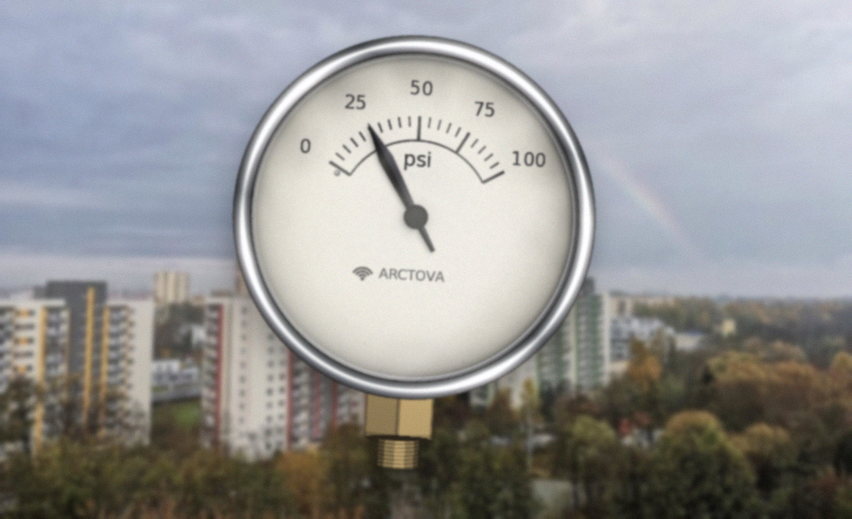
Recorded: 25 psi
